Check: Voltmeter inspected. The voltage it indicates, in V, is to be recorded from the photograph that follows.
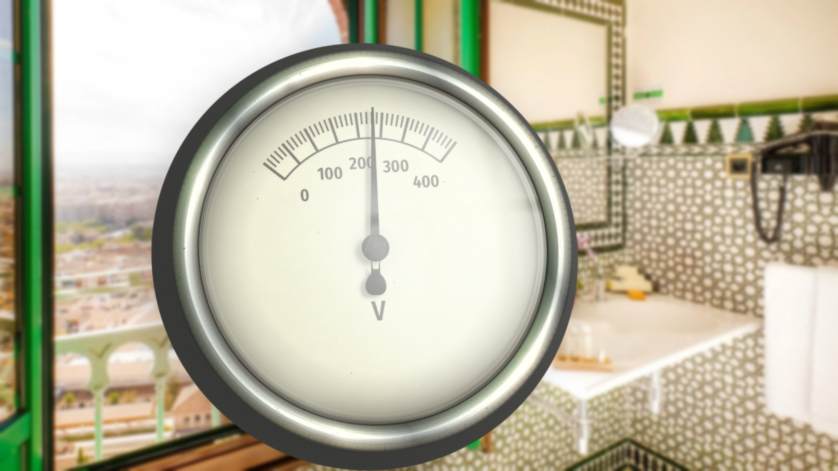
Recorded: 230 V
